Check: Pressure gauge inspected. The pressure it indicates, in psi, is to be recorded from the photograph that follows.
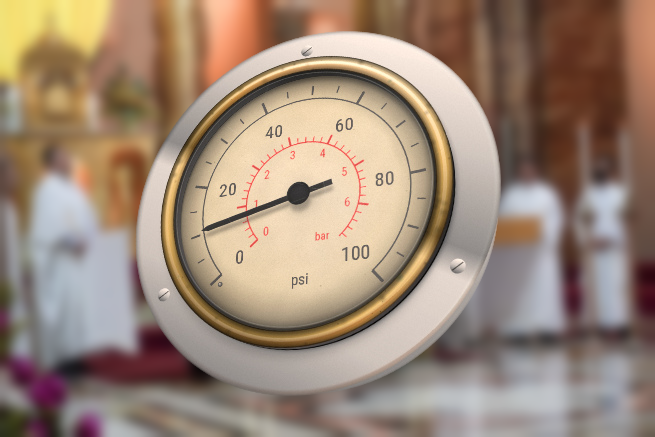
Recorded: 10 psi
